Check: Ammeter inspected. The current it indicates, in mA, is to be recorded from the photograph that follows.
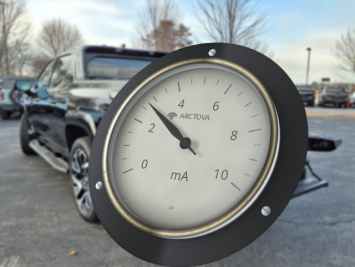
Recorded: 2.75 mA
